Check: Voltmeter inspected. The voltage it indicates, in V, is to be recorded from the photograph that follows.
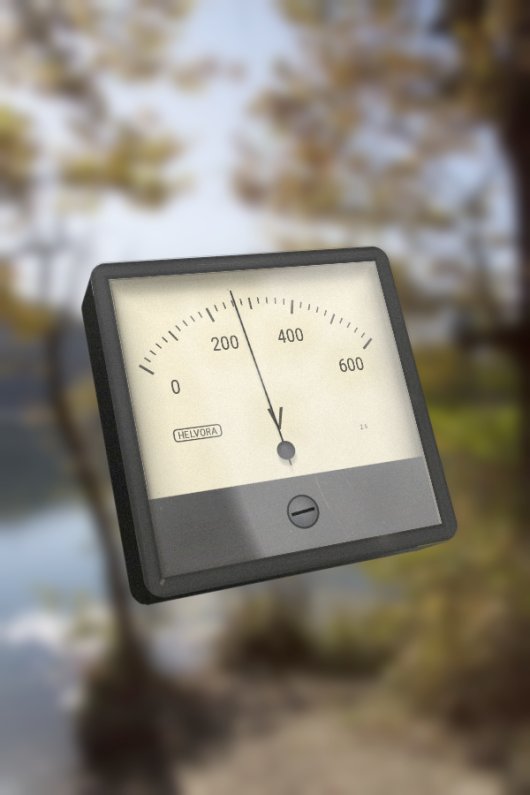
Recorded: 260 V
